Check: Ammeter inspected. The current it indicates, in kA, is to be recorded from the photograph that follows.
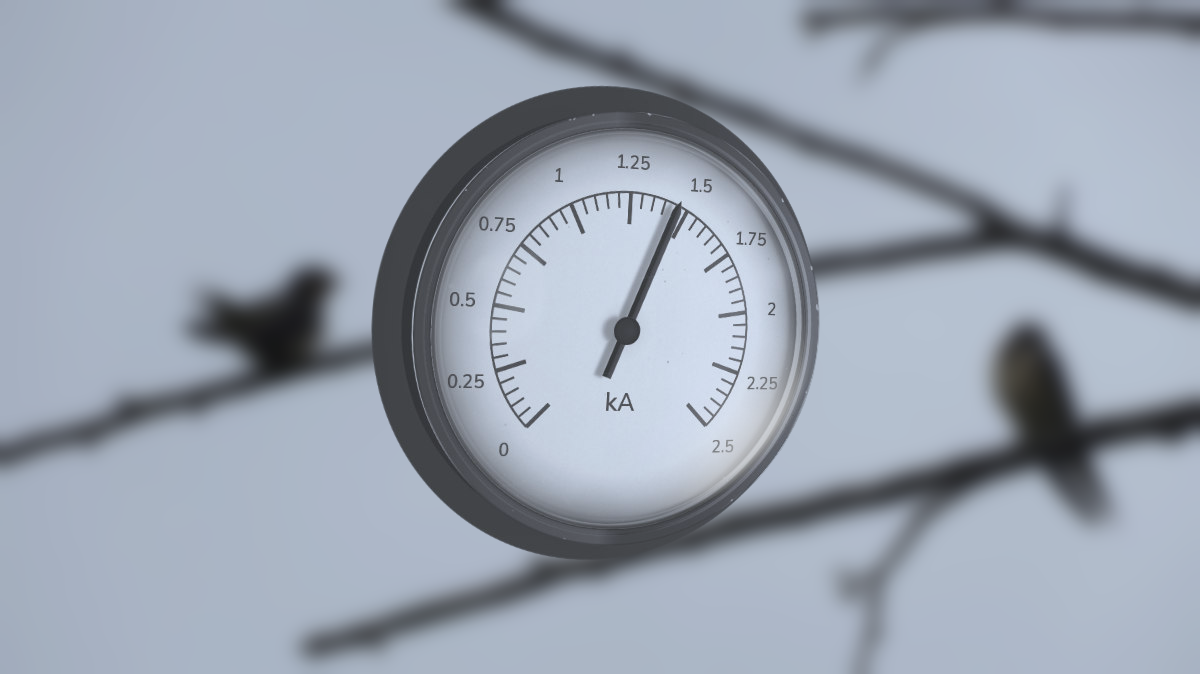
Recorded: 1.45 kA
